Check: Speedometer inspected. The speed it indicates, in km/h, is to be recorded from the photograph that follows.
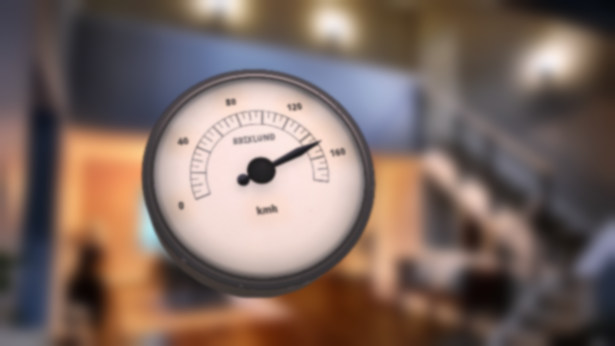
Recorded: 150 km/h
